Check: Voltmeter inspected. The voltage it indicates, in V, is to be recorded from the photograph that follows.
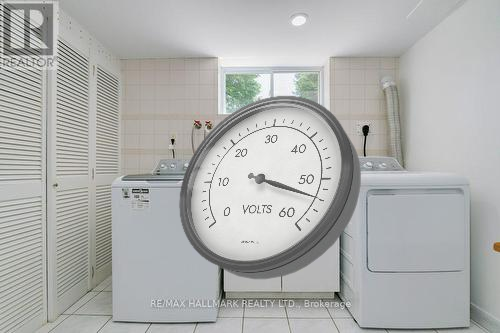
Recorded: 54 V
